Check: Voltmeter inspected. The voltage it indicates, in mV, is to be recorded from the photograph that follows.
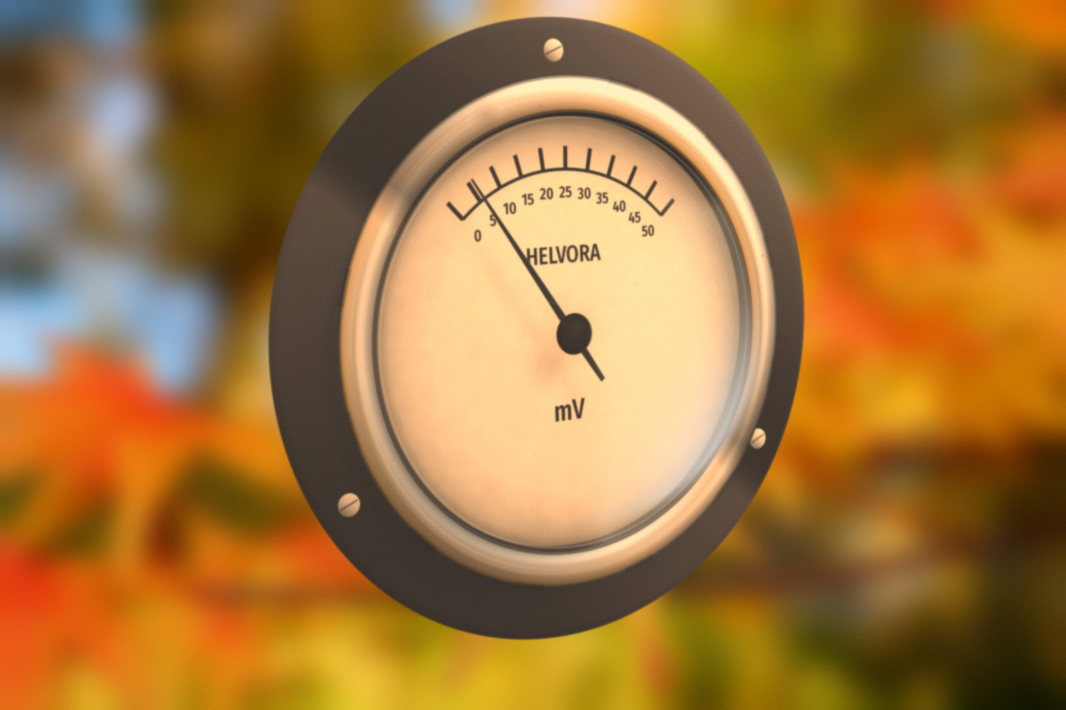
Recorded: 5 mV
